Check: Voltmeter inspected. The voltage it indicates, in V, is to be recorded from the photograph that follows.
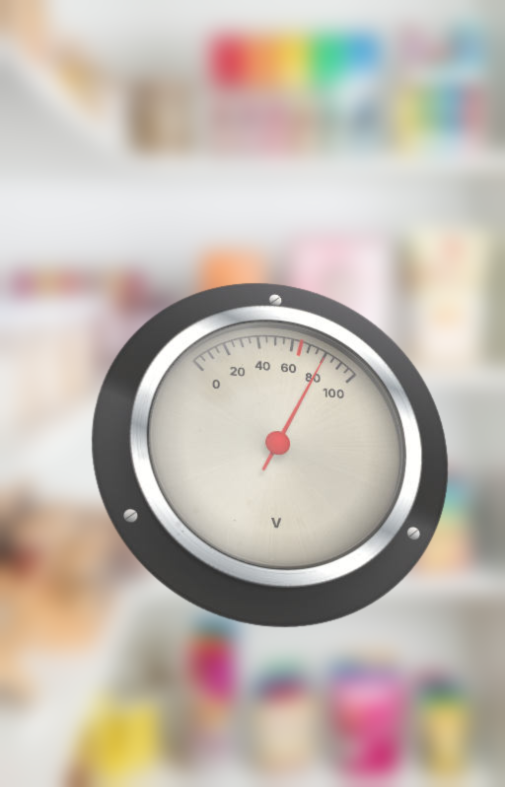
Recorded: 80 V
